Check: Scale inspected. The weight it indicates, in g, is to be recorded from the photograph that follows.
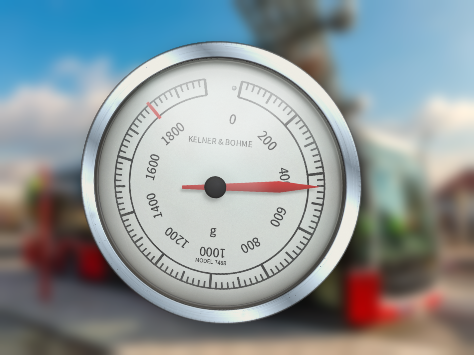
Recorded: 440 g
